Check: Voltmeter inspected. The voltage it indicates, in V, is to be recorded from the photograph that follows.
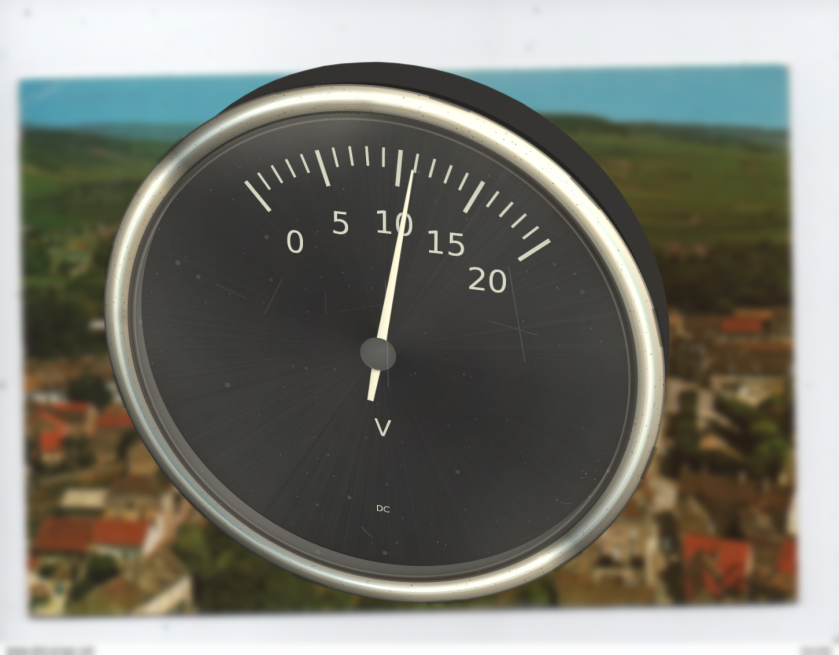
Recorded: 11 V
